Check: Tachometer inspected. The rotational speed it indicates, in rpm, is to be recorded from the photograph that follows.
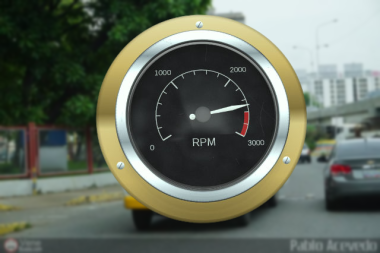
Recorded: 2500 rpm
